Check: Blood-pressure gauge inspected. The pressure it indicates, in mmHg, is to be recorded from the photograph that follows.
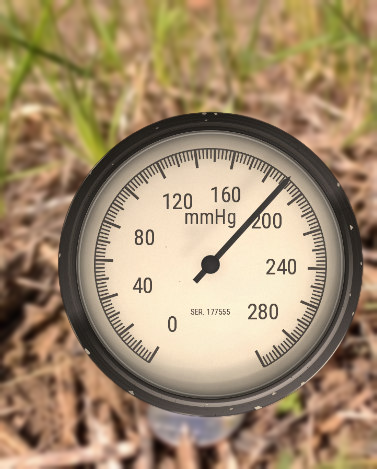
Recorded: 190 mmHg
